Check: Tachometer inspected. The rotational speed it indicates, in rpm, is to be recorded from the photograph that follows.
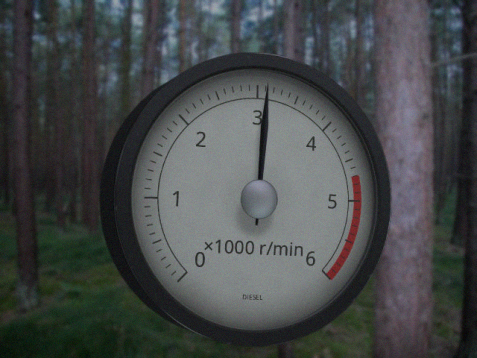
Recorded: 3100 rpm
